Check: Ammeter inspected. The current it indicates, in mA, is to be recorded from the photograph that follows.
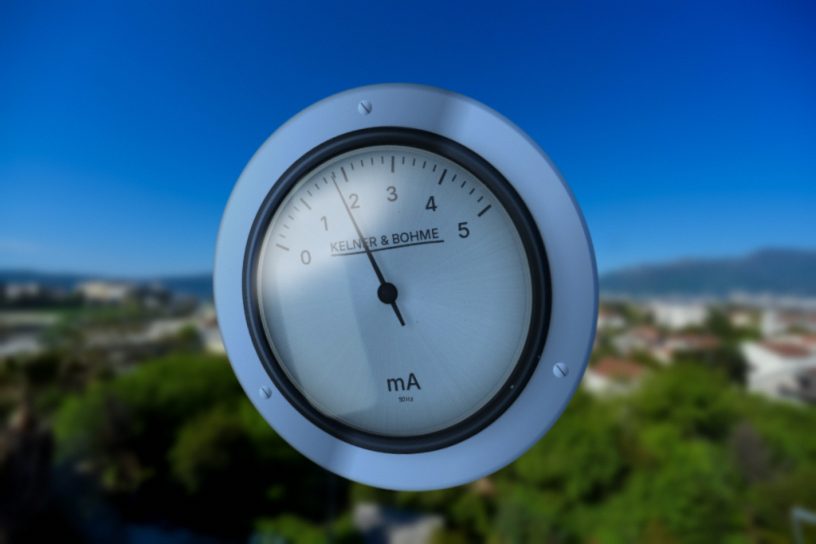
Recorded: 1.8 mA
